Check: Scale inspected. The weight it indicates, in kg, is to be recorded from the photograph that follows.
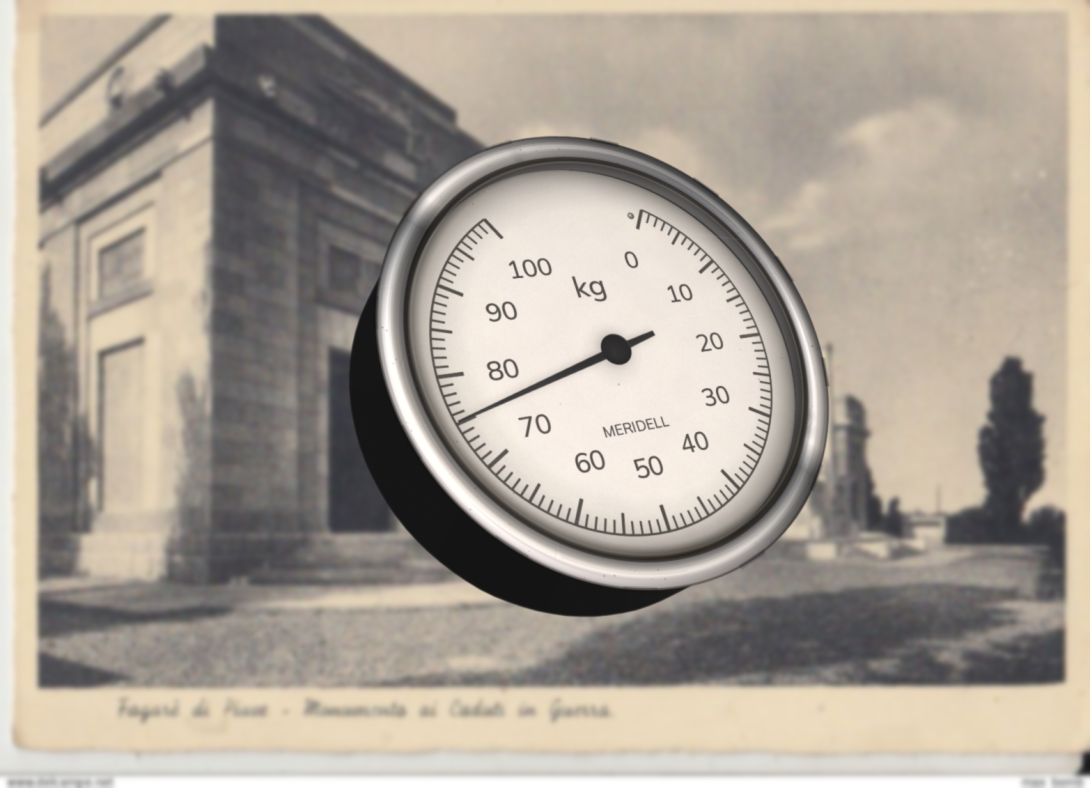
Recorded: 75 kg
